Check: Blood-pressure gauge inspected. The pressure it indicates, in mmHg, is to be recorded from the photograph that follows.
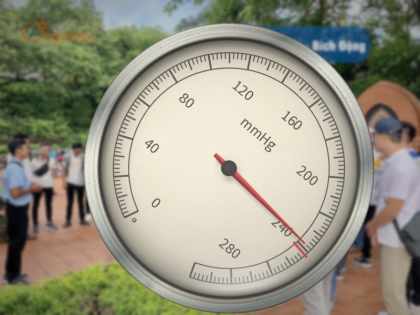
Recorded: 238 mmHg
